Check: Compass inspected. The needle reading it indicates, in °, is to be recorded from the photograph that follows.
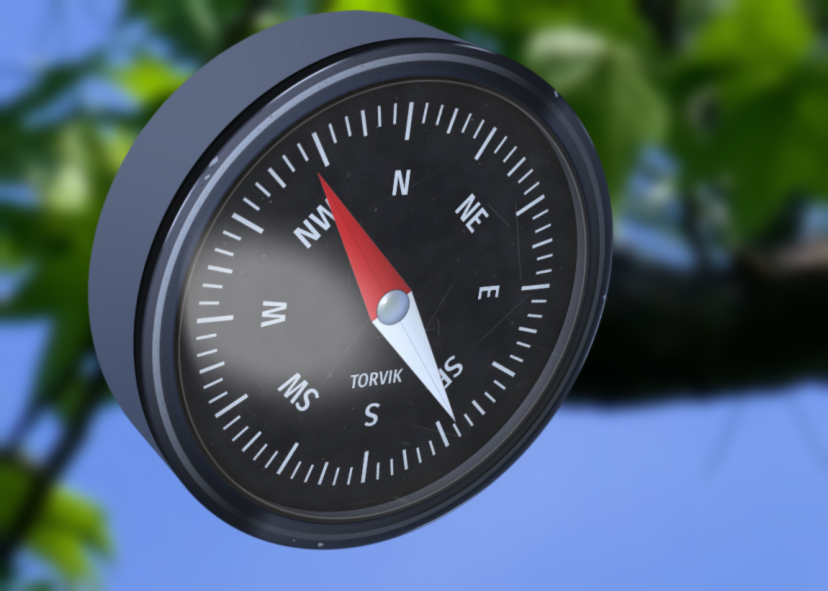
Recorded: 325 °
